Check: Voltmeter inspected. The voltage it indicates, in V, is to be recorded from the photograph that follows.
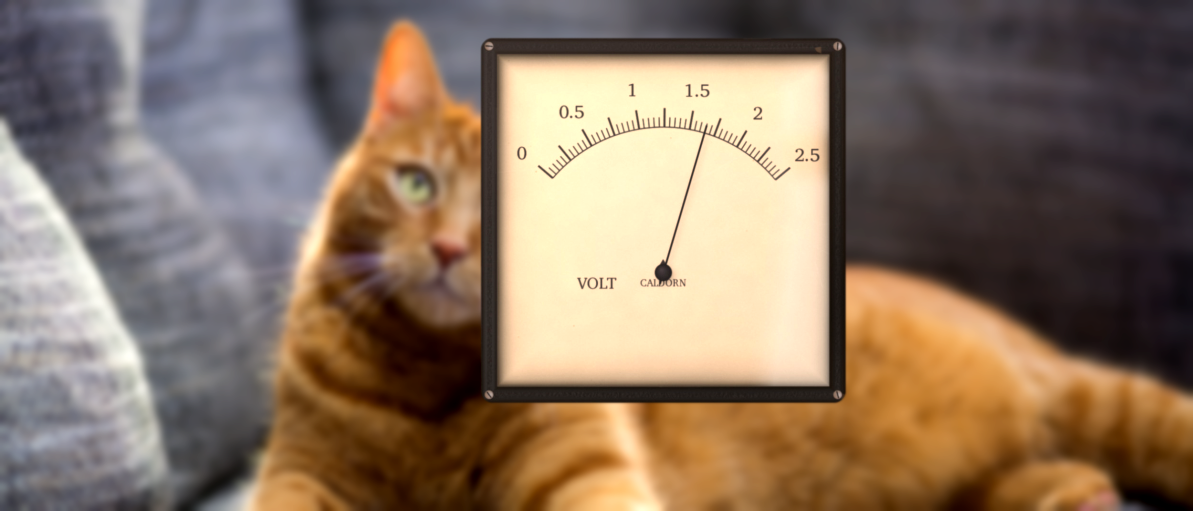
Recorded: 1.65 V
